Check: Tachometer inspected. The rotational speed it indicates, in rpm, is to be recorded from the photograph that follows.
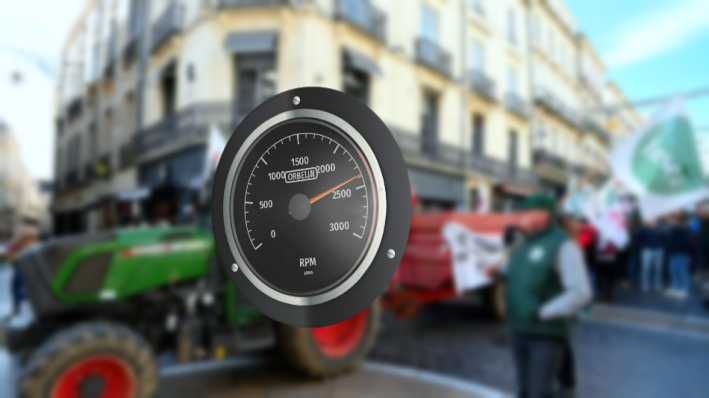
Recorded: 2400 rpm
